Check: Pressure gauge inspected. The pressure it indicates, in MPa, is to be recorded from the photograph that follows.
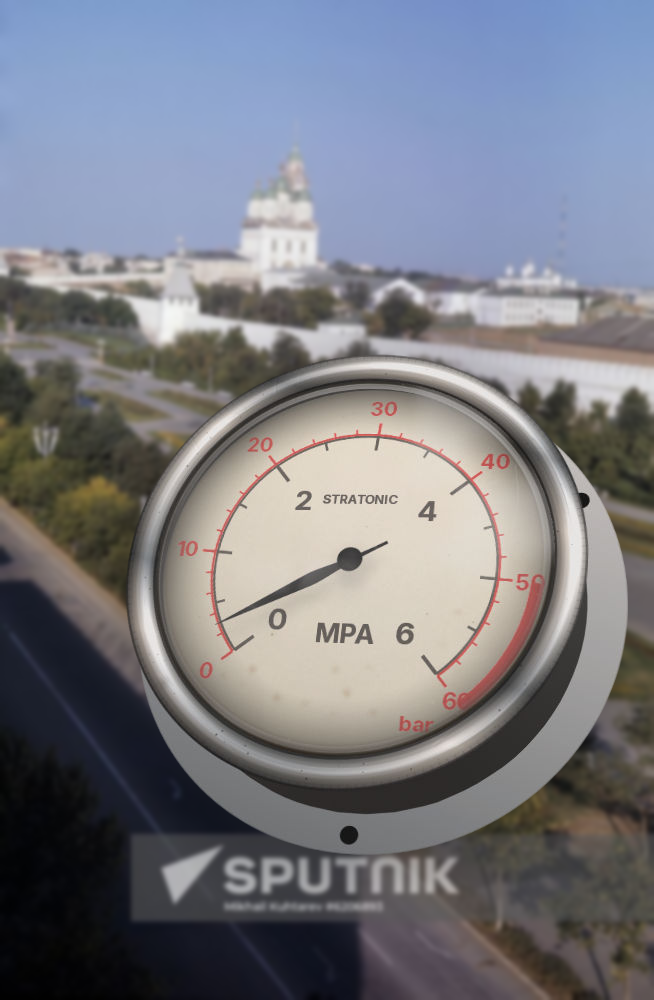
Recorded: 0.25 MPa
